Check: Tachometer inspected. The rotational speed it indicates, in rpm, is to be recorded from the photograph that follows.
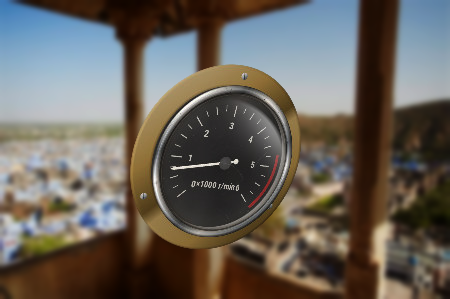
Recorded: 750 rpm
